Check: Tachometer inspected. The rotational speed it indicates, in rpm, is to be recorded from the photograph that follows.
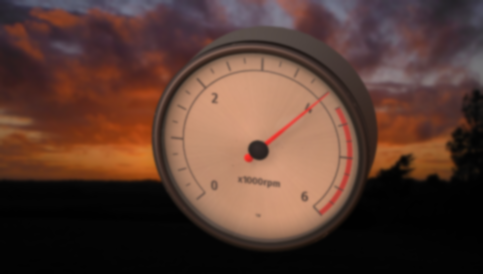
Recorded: 4000 rpm
